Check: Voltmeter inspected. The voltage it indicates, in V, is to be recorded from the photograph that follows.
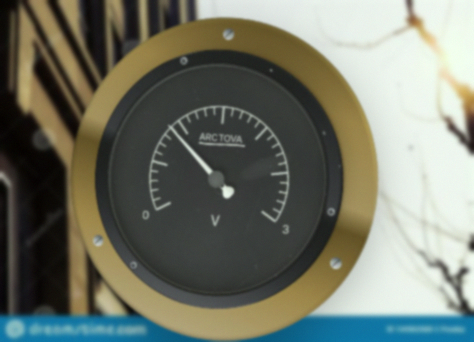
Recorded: 0.9 V
